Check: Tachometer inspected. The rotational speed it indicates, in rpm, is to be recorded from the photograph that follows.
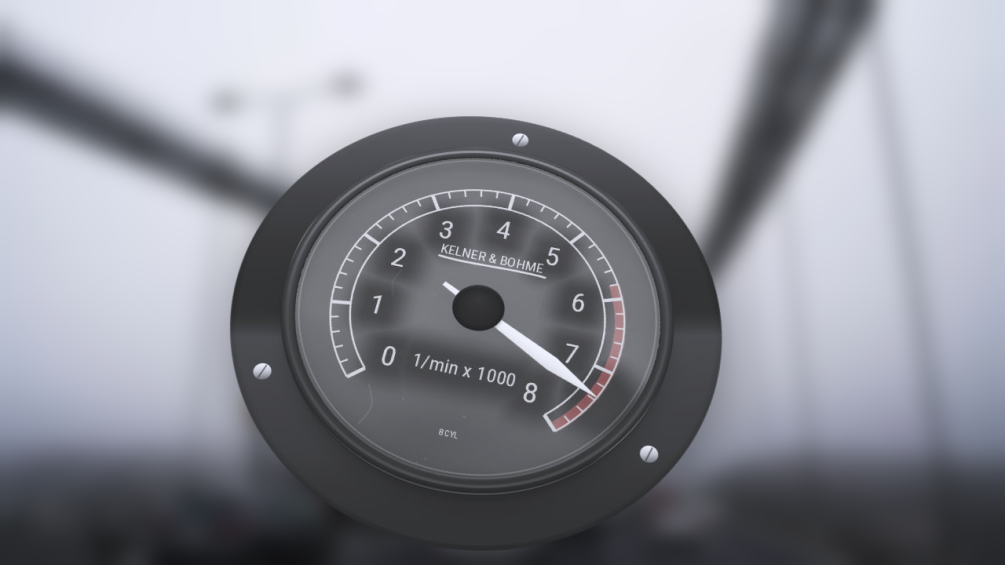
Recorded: 7400 rpm
